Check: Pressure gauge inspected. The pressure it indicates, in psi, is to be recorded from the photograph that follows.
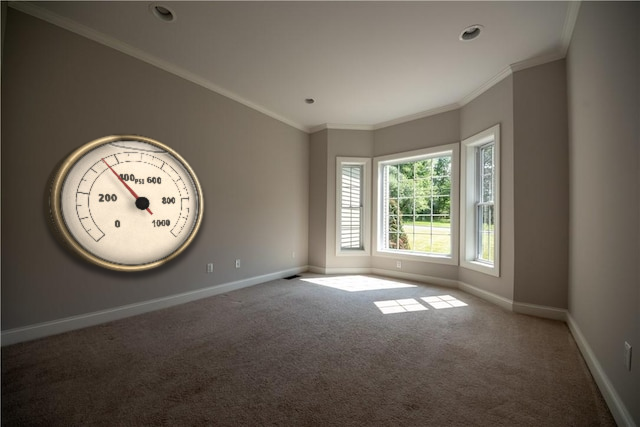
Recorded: 350 psi
